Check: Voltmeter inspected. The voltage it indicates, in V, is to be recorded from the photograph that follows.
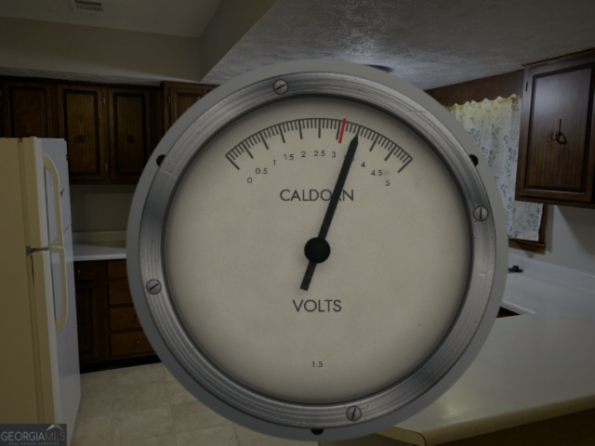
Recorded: 3.5 V
